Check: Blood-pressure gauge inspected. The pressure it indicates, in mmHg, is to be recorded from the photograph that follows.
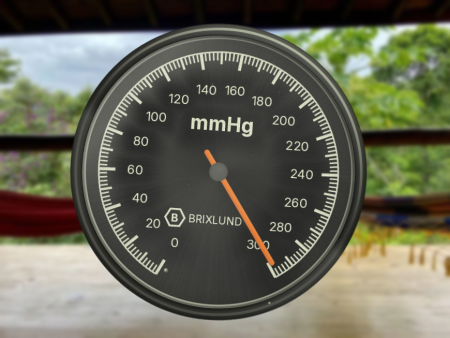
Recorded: 298 mmHg
